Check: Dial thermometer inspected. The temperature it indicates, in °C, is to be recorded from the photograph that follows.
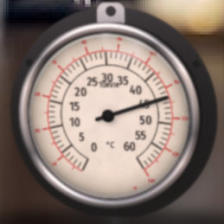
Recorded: 45 °C
